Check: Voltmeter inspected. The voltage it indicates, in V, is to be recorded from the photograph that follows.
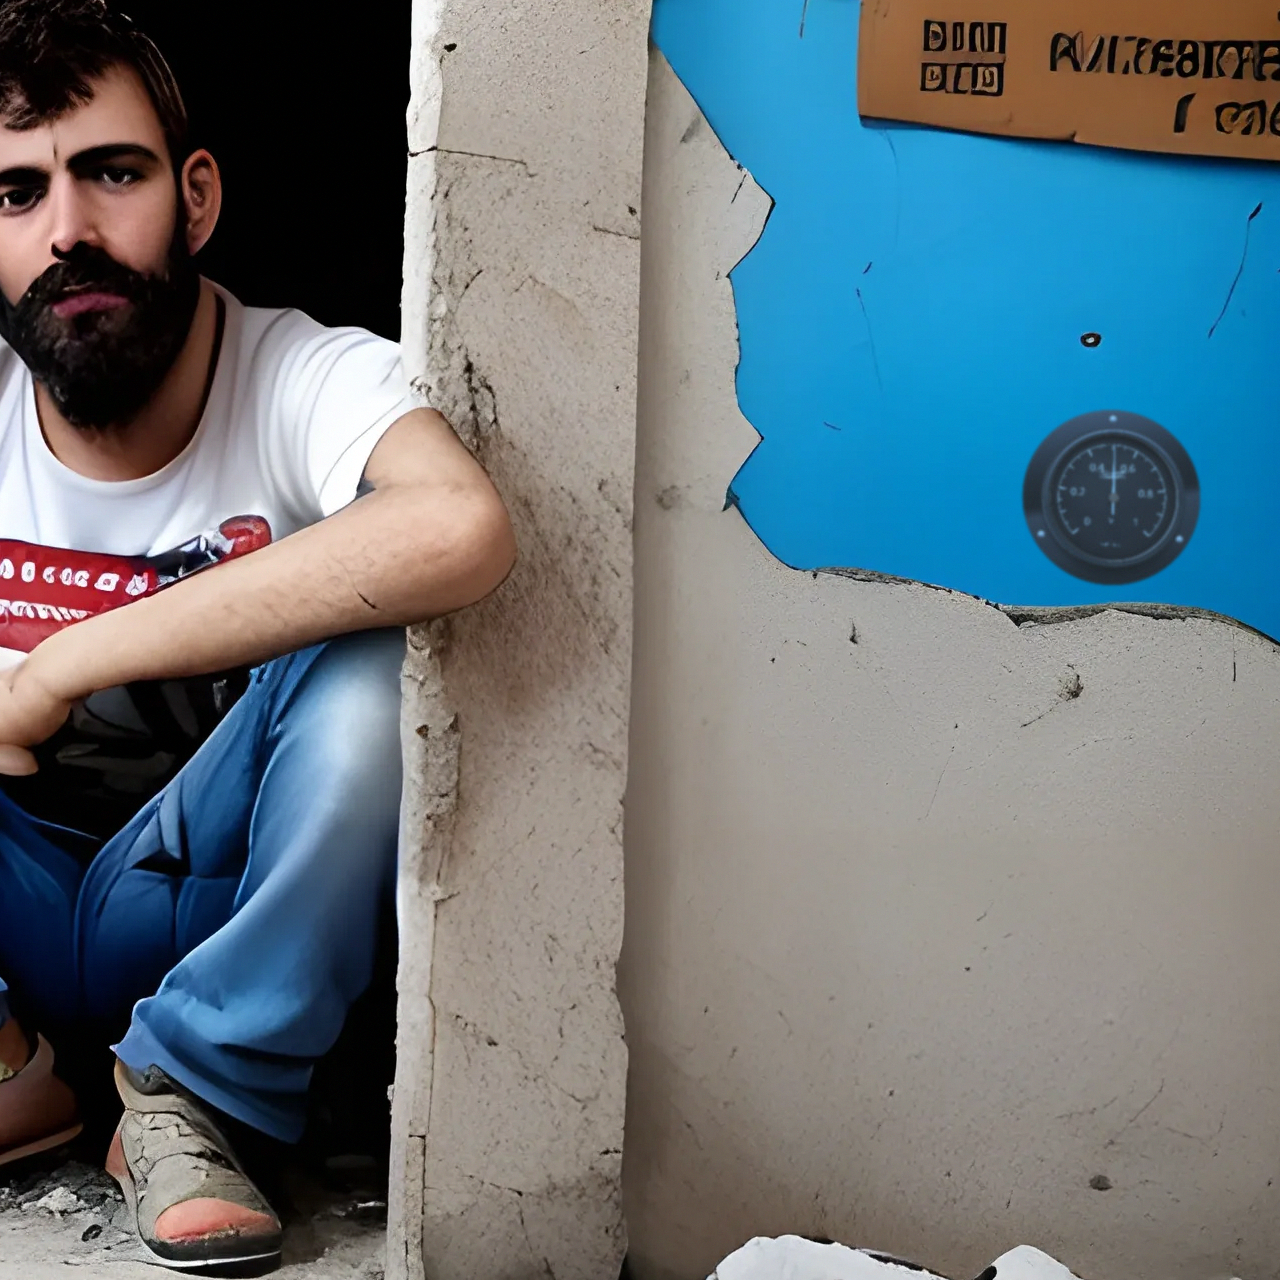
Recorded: 0.5 V
